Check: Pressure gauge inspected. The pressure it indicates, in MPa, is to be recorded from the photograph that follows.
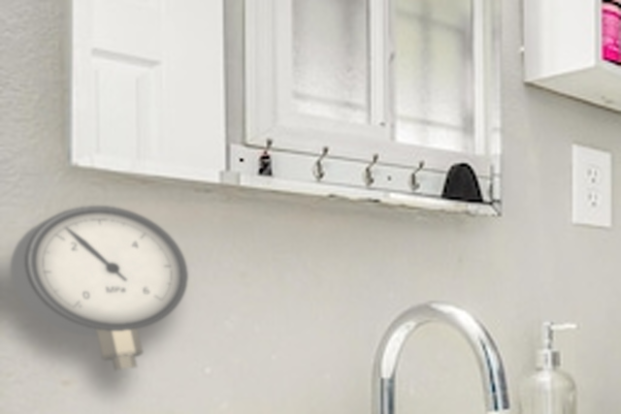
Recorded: 2.25 MPa
